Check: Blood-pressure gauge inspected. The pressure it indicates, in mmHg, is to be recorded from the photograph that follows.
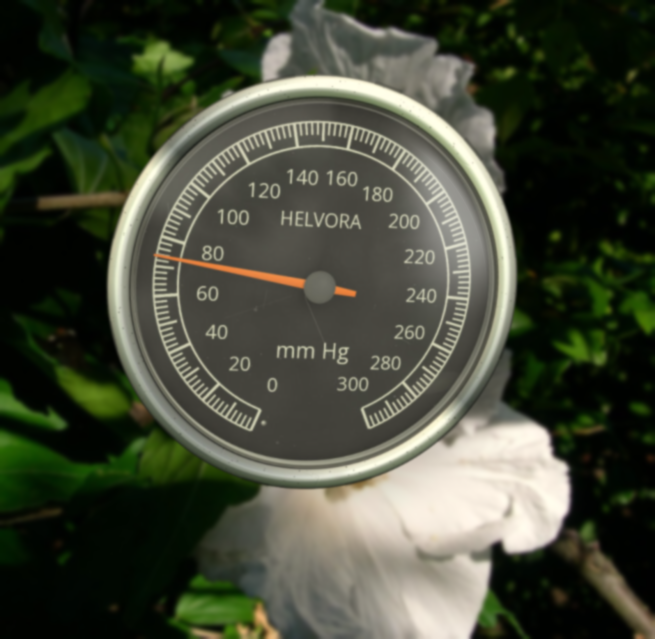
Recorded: 74 mmHg
